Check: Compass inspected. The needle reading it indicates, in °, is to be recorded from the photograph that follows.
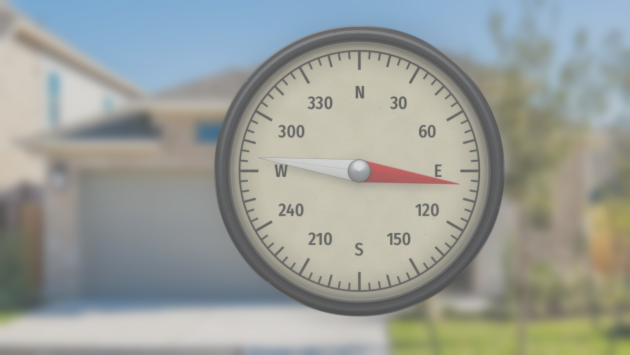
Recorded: 97.5 °
